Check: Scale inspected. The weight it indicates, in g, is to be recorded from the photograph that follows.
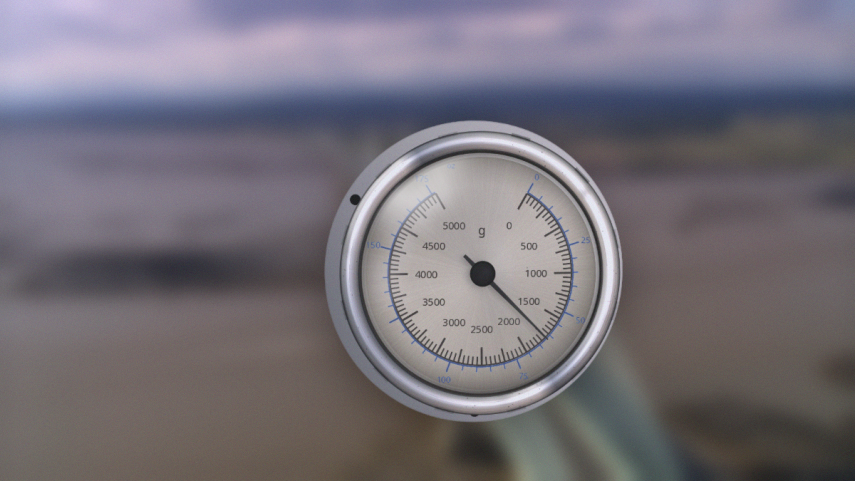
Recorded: 1750 g
